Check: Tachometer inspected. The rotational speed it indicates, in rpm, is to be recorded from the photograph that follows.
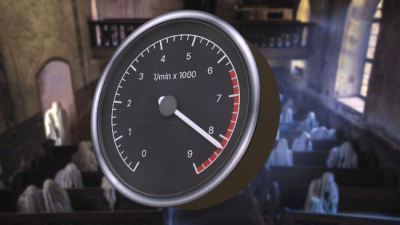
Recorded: 8200 rpm
